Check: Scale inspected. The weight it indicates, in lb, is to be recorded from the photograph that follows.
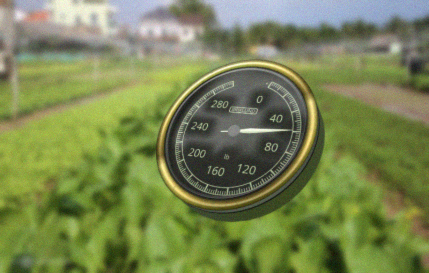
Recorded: 60 lb
